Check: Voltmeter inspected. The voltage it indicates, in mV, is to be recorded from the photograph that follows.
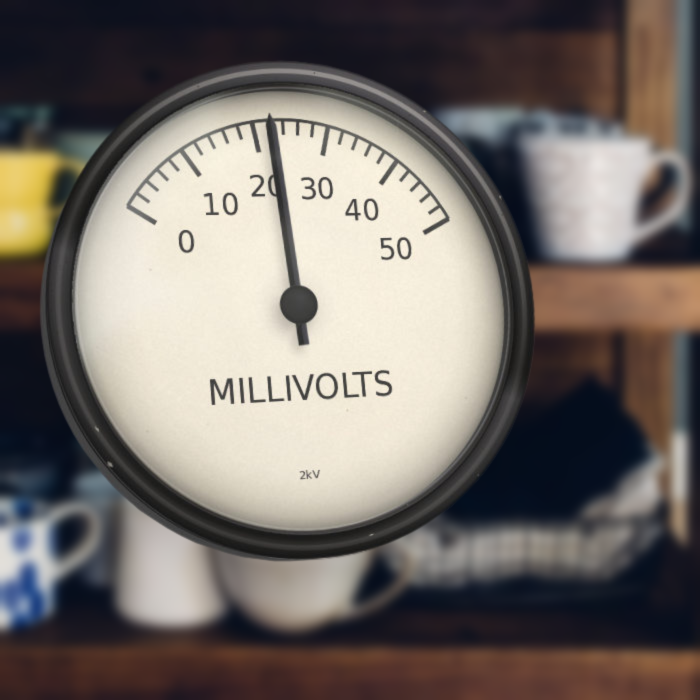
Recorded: 22 mV
